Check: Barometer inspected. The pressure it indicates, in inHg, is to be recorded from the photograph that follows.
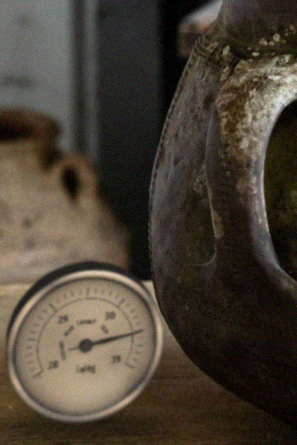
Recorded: 30.5 inHg
